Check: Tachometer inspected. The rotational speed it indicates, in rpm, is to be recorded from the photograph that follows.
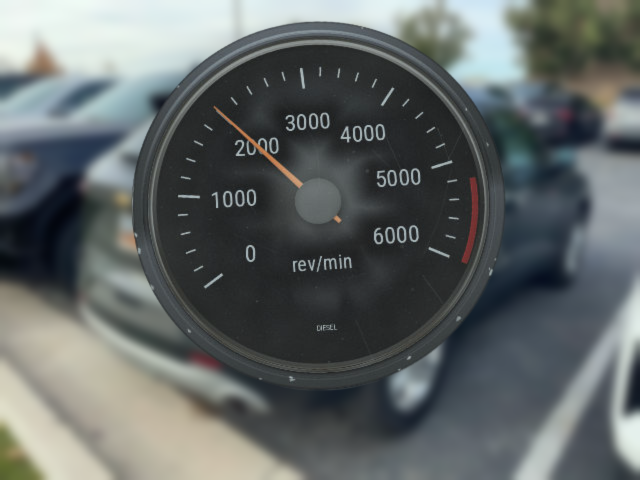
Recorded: 2000 rpm
